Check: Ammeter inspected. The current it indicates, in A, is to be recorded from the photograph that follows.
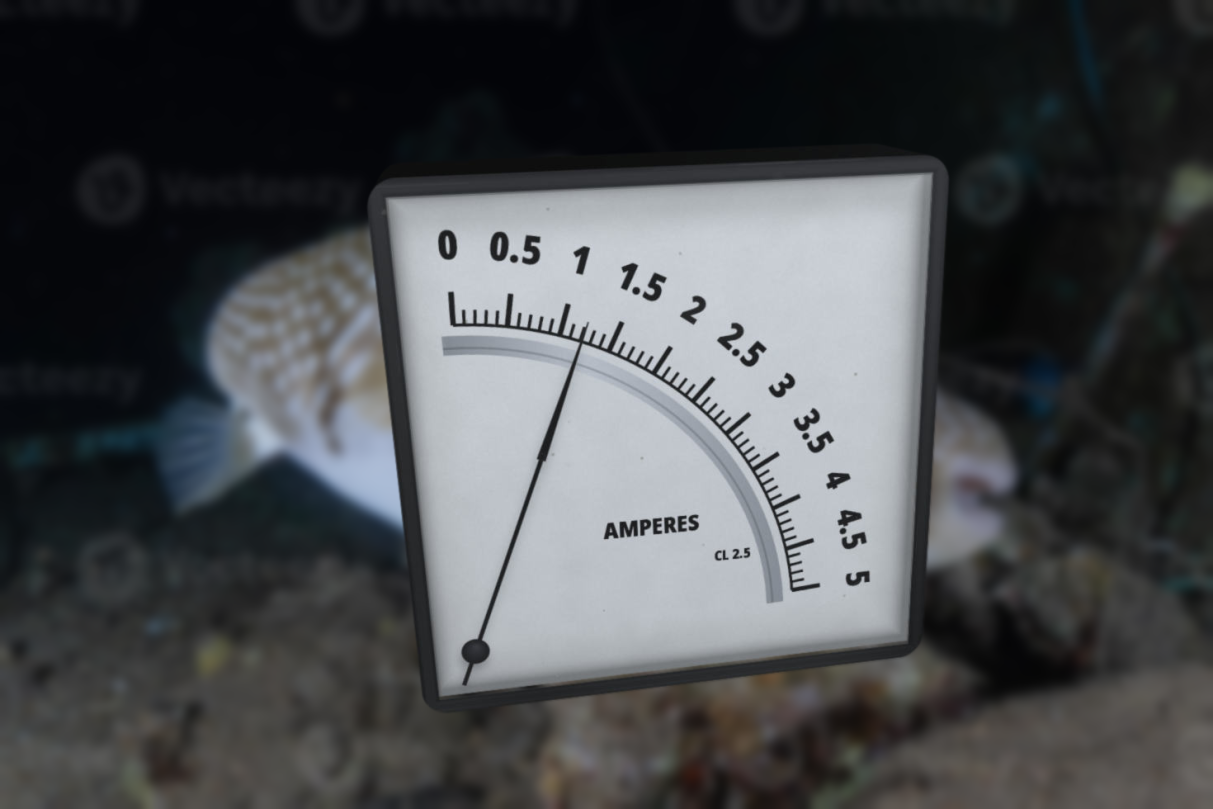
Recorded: 1.2 A
